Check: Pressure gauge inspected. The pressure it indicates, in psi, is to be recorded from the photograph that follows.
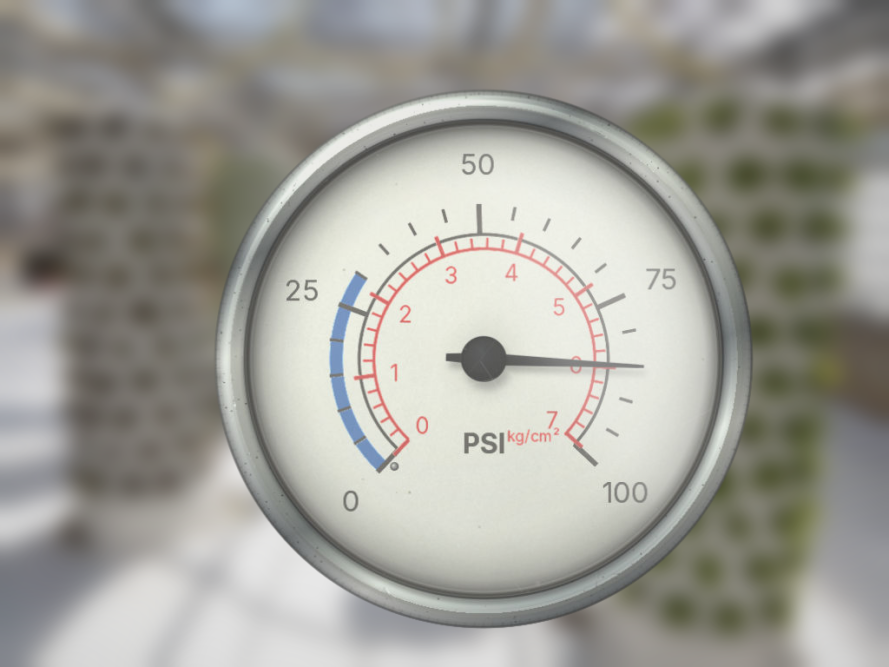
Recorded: 85 psi
